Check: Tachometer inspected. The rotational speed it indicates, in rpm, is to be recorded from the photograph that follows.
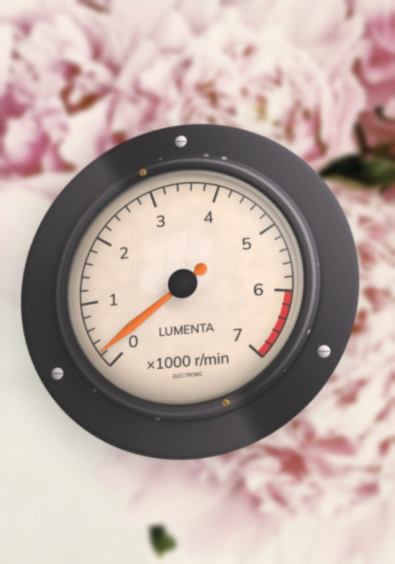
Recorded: 200 rpm
